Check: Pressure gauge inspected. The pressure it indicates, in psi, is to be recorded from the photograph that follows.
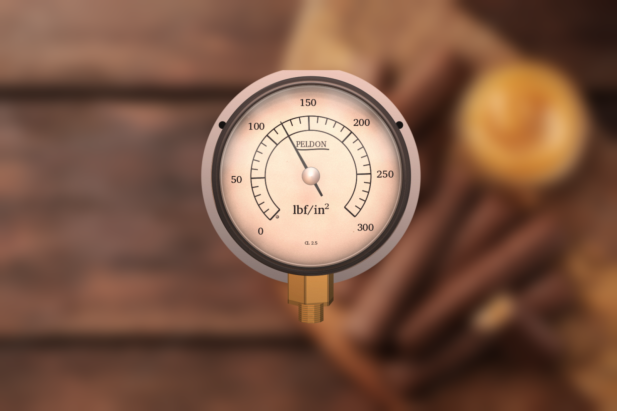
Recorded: 120 psi
